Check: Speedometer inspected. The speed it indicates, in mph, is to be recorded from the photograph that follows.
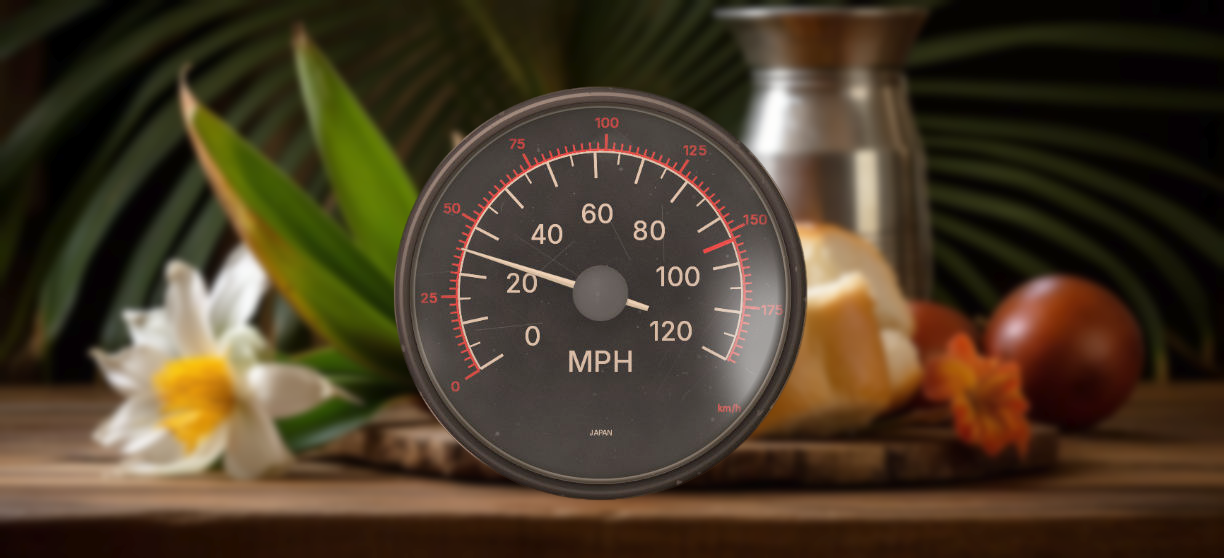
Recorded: 25 mph
